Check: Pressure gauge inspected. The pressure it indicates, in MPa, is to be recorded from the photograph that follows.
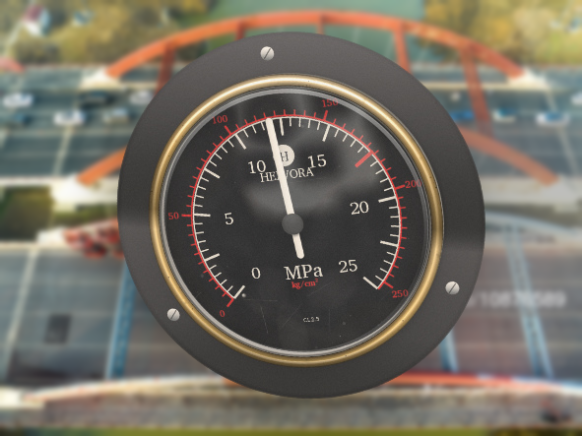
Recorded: 12 MPa
